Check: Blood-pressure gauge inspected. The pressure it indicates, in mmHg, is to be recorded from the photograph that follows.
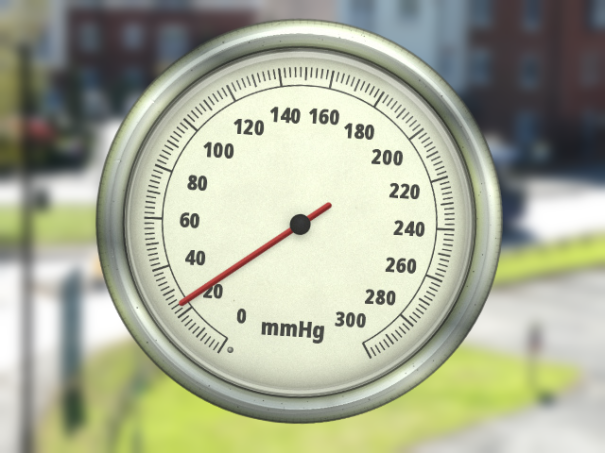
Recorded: 24 mmHg
